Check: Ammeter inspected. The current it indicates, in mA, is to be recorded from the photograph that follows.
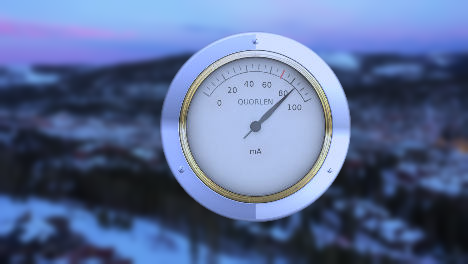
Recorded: 85 mA
